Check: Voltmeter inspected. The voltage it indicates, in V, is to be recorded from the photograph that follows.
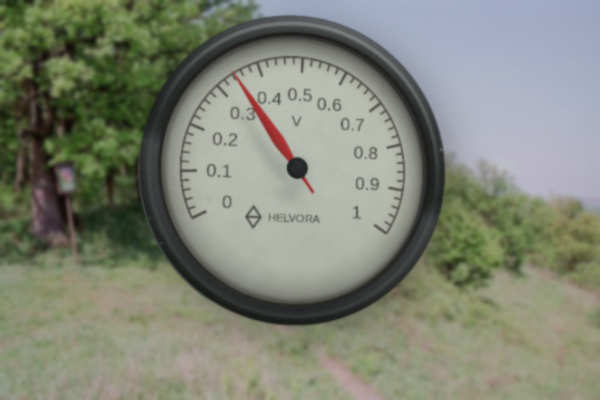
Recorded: 0.34 V
